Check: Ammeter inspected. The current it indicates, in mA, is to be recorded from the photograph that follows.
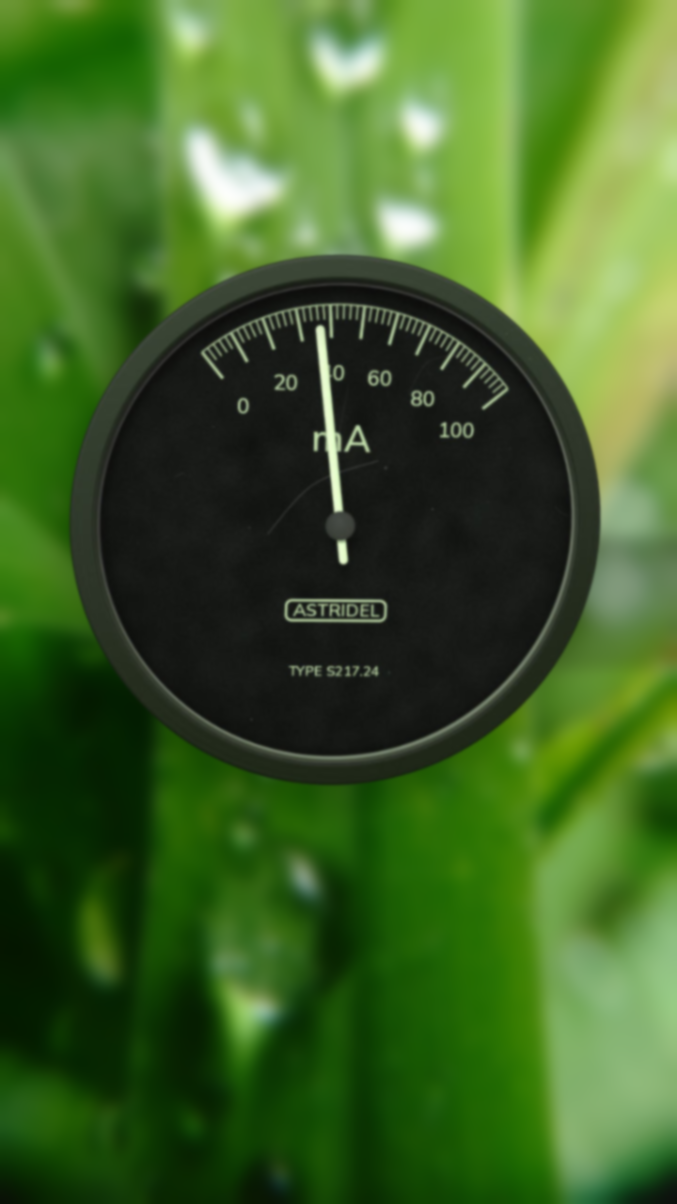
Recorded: 36 mA
